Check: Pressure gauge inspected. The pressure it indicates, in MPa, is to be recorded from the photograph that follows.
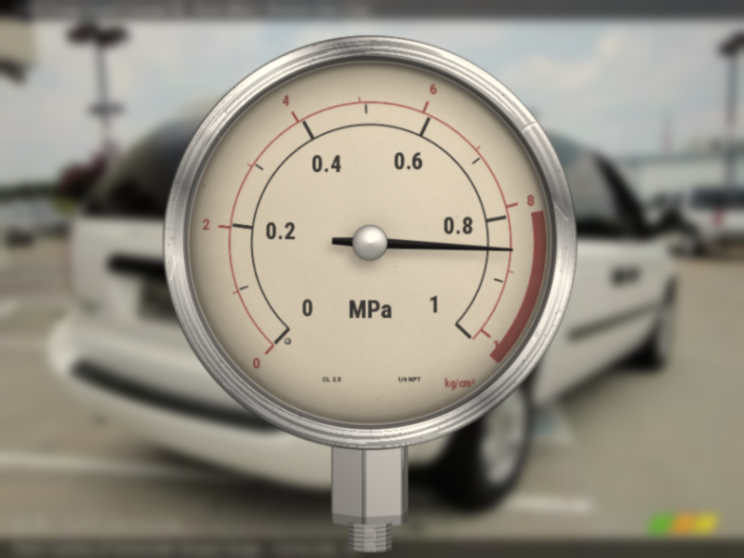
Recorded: 0.85 MPa
